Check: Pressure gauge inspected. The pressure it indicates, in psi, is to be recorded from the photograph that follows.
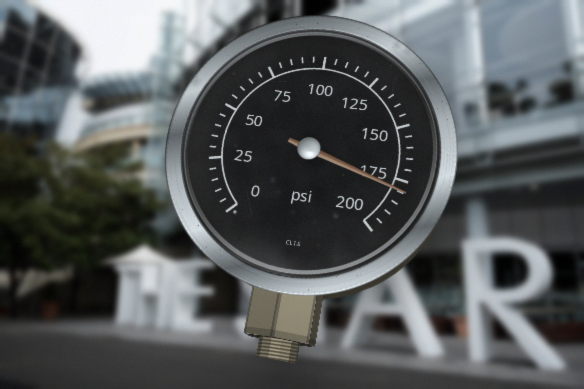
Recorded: 180 psi
